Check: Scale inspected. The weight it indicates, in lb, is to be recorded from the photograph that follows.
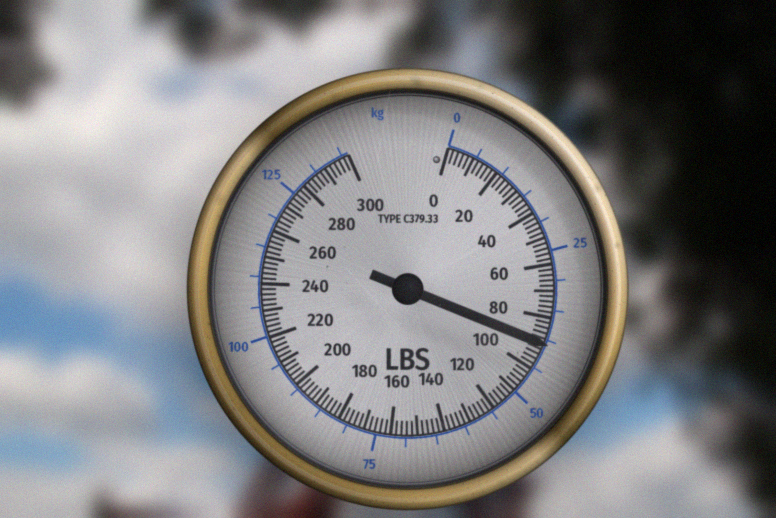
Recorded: 90 lb
